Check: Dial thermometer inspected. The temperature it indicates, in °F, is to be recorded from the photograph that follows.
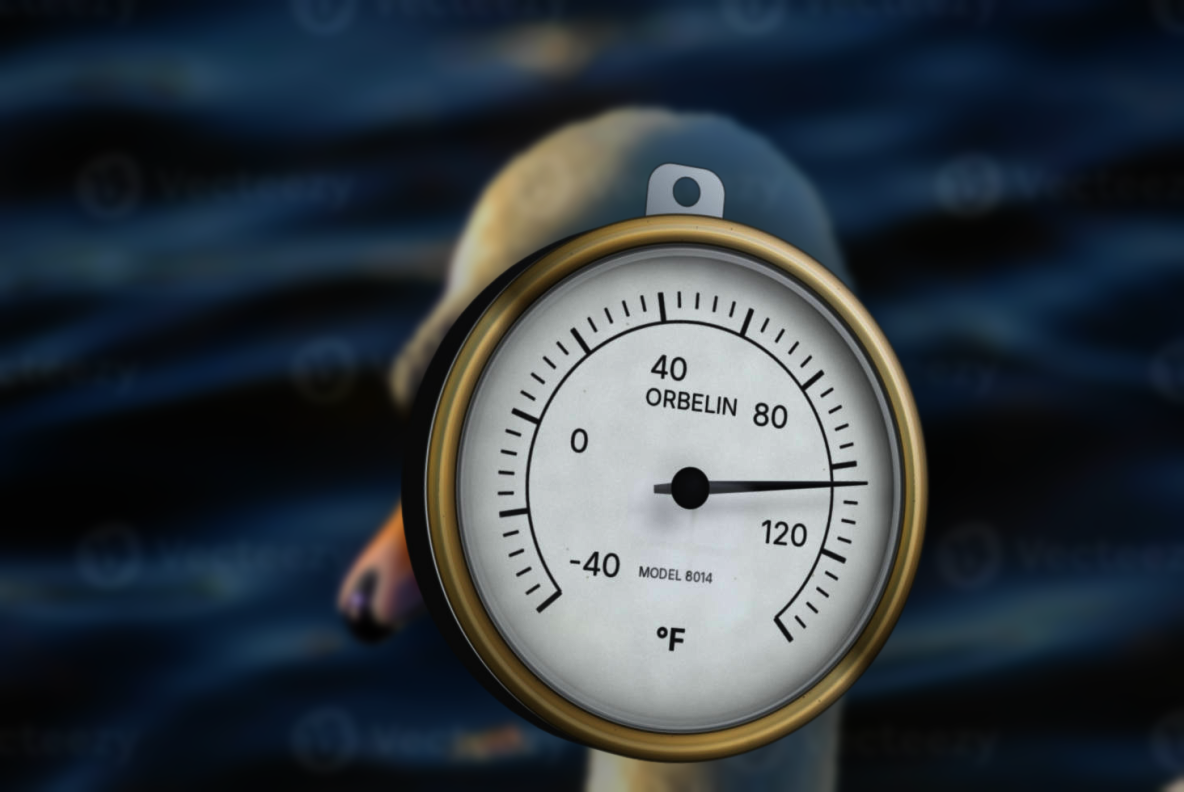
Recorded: 104 °F
